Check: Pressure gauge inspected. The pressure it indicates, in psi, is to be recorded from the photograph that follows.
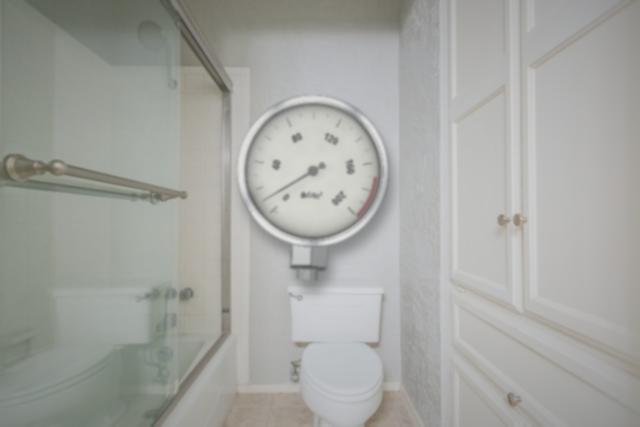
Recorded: 10 psi
